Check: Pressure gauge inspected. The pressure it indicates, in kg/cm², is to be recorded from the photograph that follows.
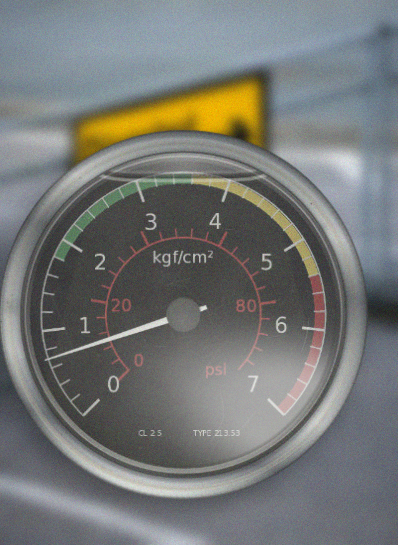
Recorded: 0.7 kg/cm²
